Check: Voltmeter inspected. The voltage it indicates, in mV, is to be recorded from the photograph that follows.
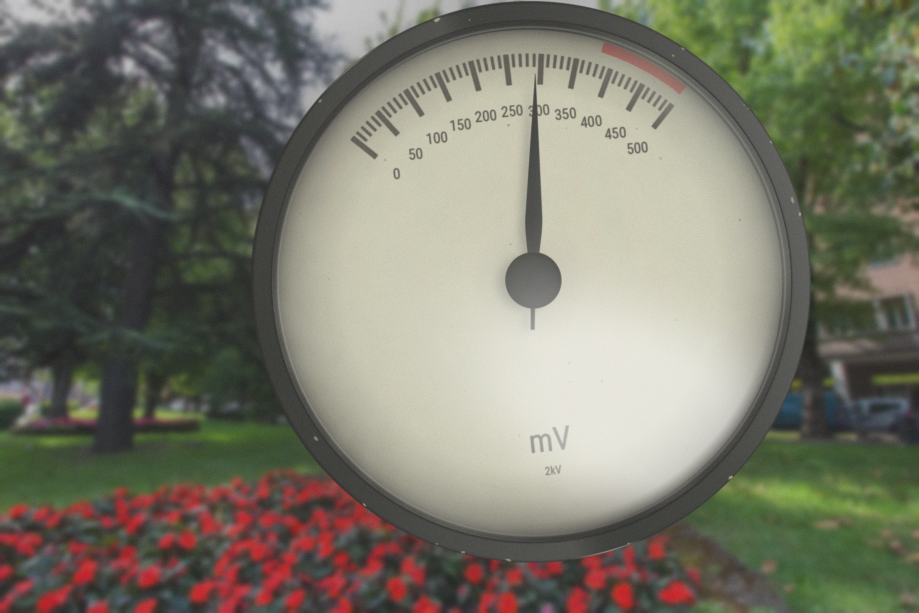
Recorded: 290 mV
